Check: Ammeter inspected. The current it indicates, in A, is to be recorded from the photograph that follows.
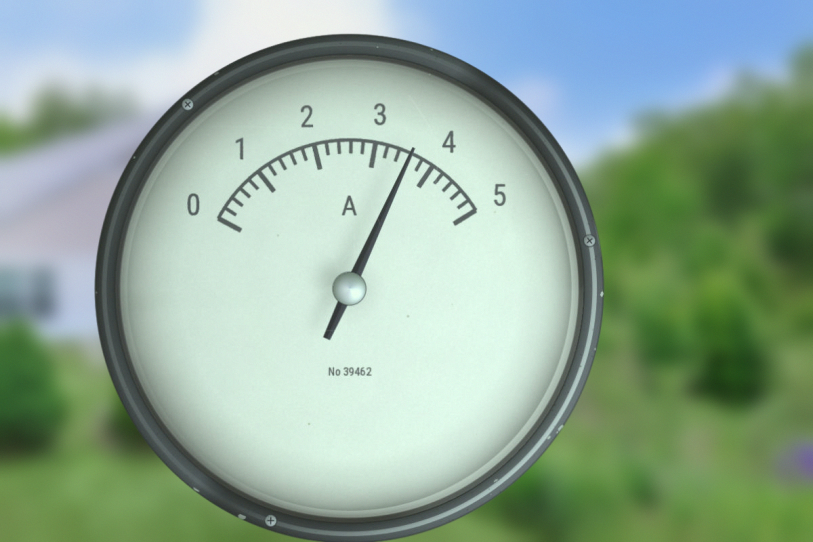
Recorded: 3.6 A
